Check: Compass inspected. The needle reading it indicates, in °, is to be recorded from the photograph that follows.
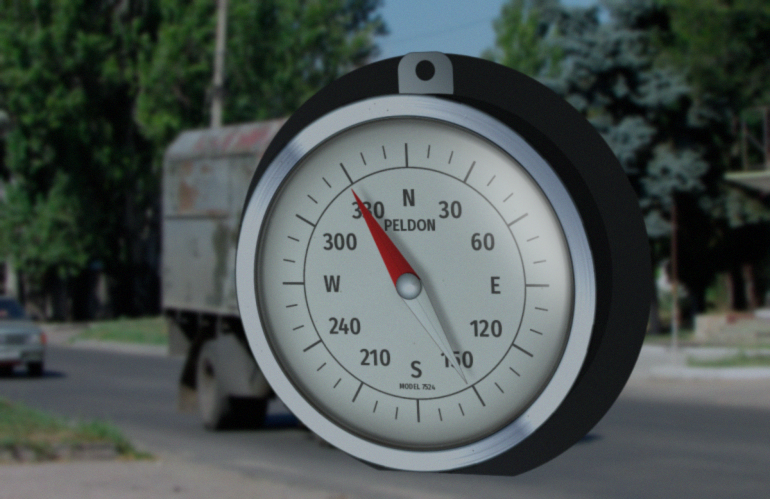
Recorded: 330 °
